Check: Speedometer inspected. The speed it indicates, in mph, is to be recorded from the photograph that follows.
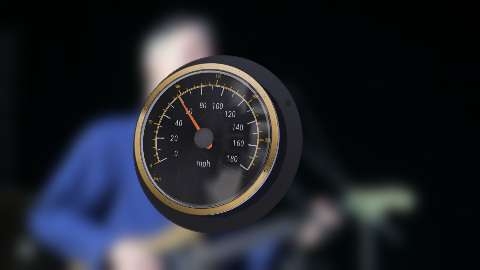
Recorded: 60 mph
